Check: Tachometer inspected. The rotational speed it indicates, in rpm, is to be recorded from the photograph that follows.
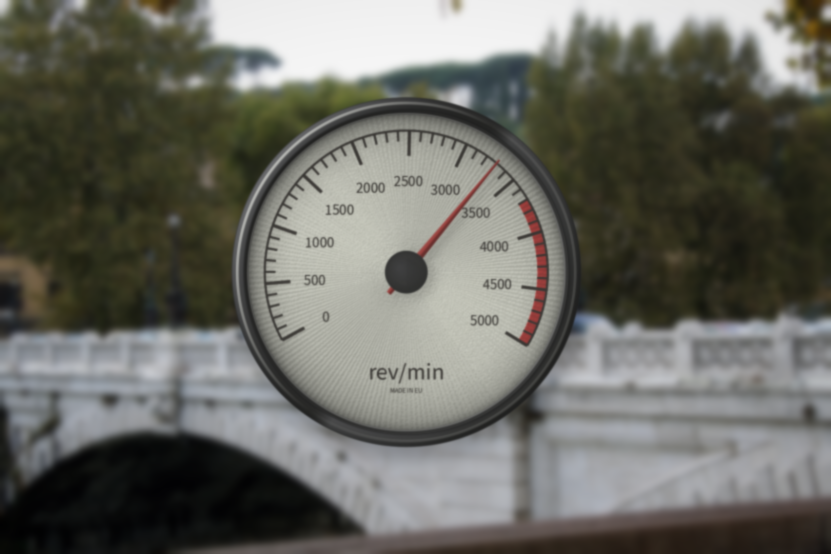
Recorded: 3300 rpm
